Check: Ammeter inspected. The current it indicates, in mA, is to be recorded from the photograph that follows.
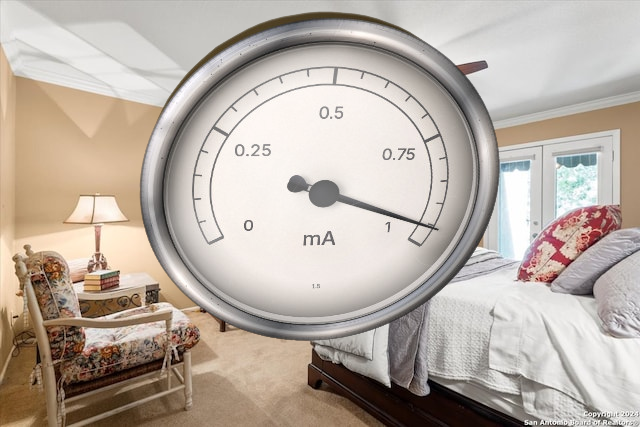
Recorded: 0.95 mA
